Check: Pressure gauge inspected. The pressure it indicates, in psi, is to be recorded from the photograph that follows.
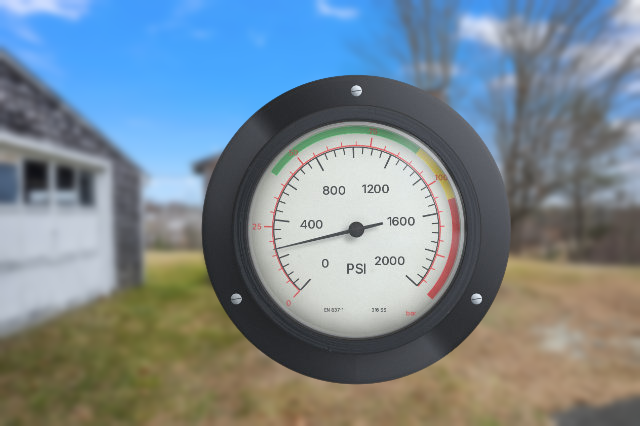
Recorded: 250 psi
